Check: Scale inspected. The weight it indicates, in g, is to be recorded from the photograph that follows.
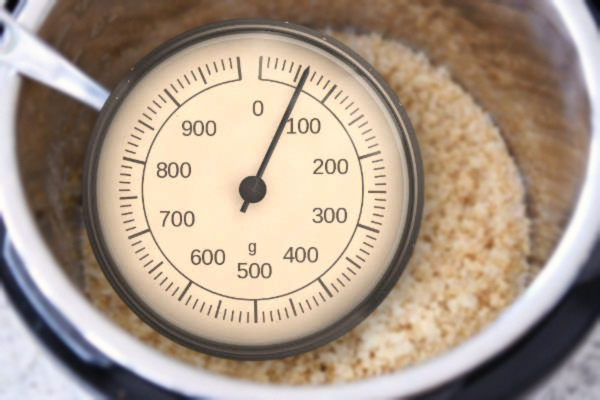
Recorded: 60 g
